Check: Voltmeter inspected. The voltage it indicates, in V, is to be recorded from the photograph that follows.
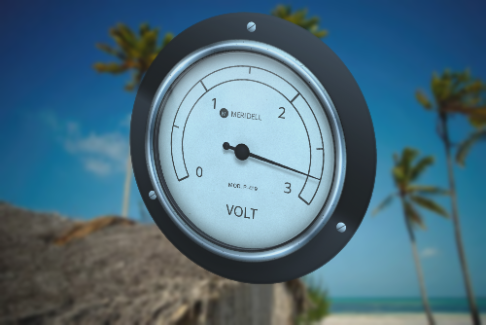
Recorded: 2.75 V
